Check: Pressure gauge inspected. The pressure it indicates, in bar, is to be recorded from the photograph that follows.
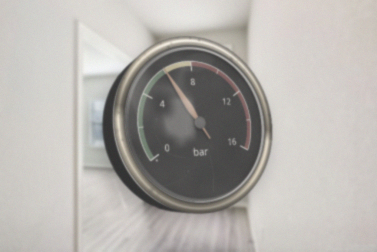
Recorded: 6 bar
